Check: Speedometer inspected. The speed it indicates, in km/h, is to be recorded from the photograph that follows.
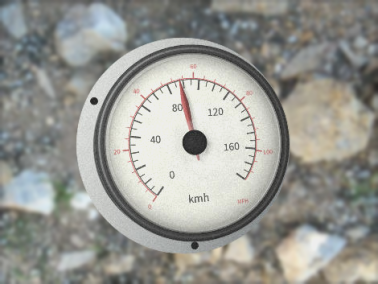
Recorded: 87.5 km/h
